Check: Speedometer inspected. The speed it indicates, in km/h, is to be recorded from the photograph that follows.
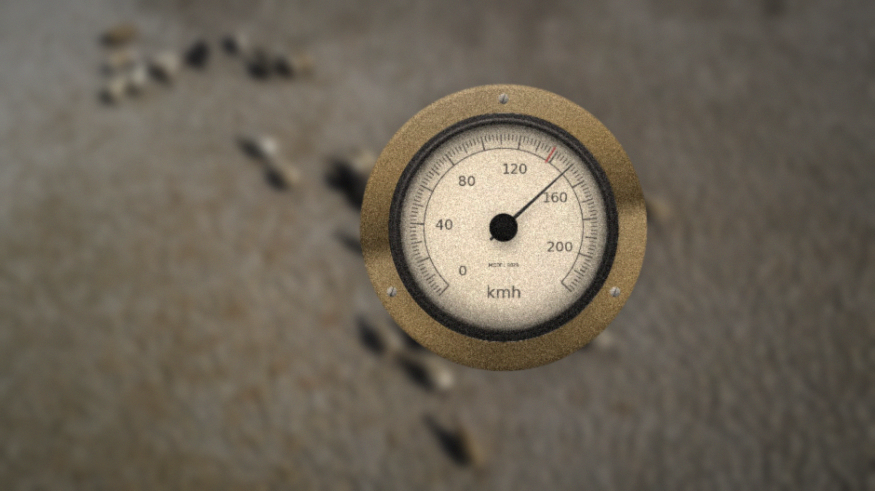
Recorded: 150 km/h
